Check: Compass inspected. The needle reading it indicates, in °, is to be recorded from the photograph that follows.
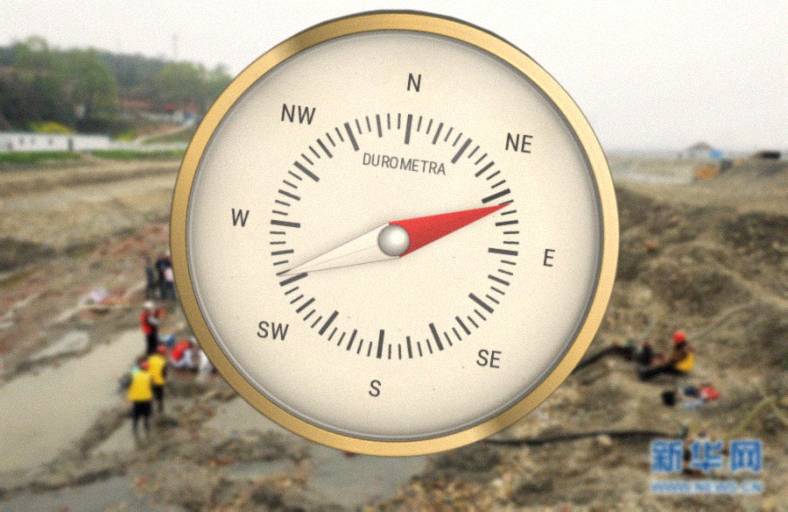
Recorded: 65 °
